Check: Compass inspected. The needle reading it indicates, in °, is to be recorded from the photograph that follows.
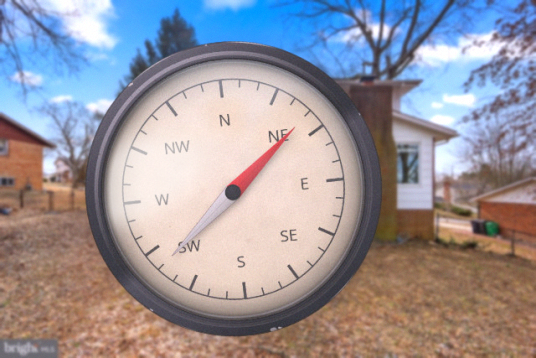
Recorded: 50 °
